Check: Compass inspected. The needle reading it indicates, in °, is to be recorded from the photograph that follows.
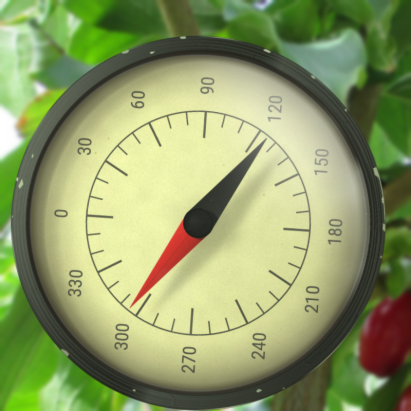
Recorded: 305 °
